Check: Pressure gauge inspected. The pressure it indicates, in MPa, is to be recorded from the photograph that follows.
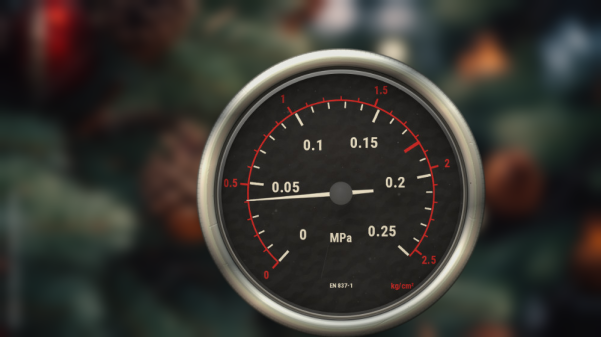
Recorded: 0.04 MPa
